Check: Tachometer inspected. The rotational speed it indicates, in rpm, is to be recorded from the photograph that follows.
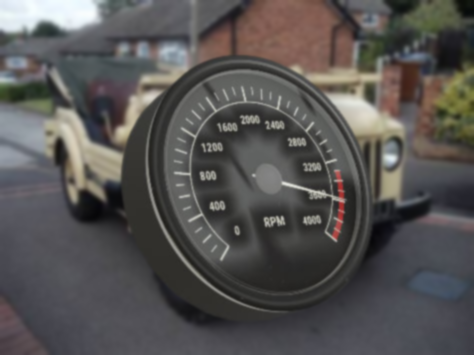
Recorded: 3600 rpm
